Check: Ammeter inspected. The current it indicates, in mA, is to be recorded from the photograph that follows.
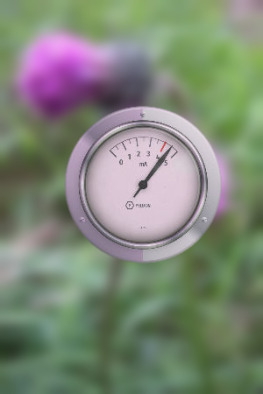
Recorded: 4.5 mA
